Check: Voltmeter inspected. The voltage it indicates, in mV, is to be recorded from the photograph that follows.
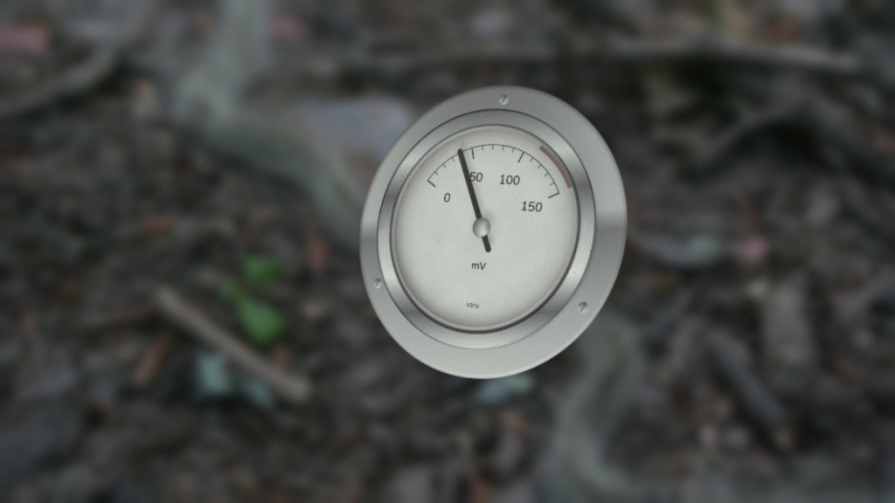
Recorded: 40 mV
